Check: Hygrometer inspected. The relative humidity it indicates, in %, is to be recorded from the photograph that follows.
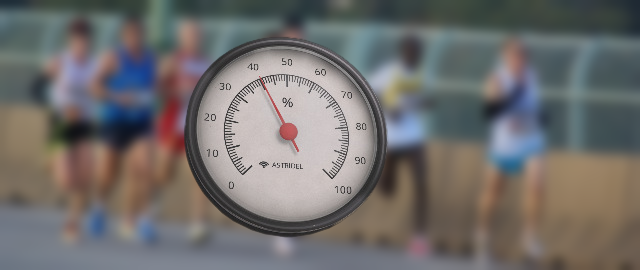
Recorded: 40 %
